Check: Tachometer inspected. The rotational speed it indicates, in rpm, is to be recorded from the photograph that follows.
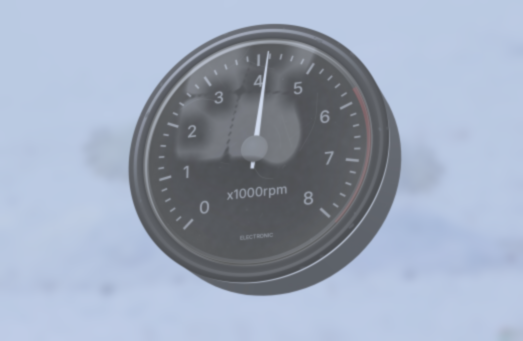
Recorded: 4200 rpm
